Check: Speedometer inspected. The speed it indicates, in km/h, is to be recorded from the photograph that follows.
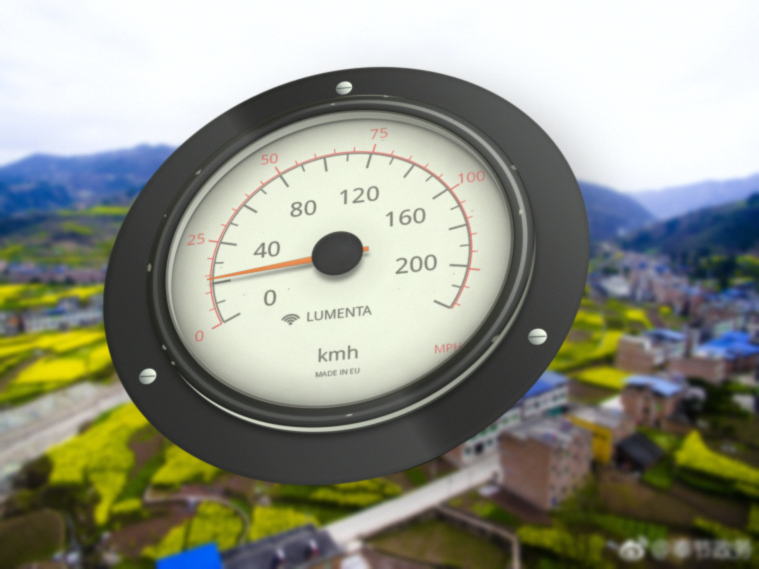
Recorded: 20 km/h
